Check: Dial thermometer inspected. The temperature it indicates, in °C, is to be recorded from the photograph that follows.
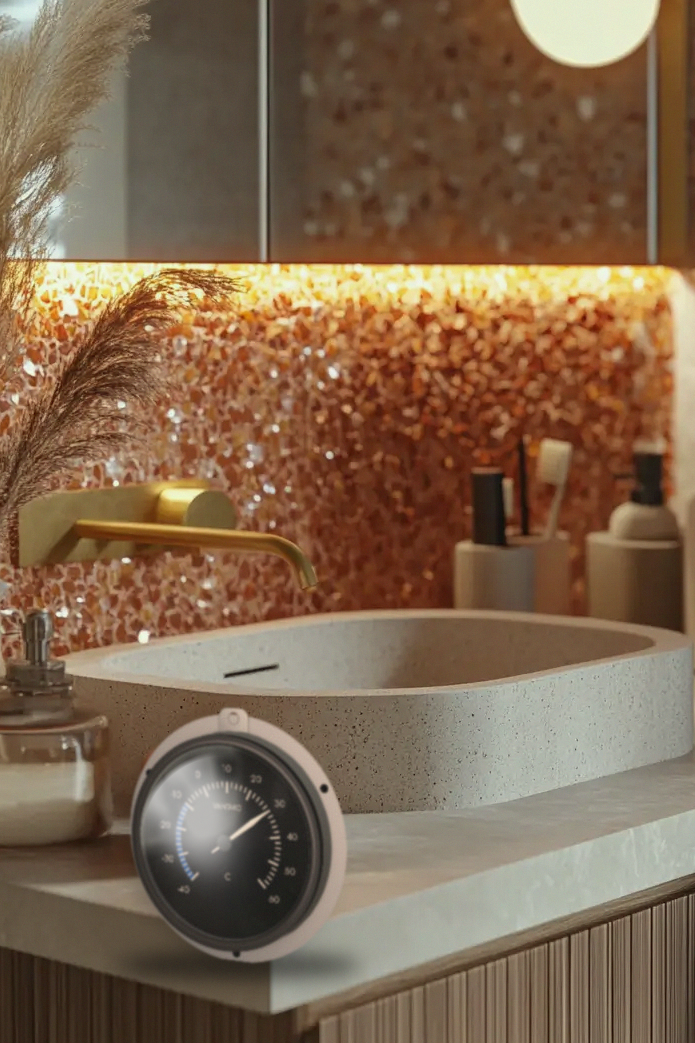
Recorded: 30 °C
